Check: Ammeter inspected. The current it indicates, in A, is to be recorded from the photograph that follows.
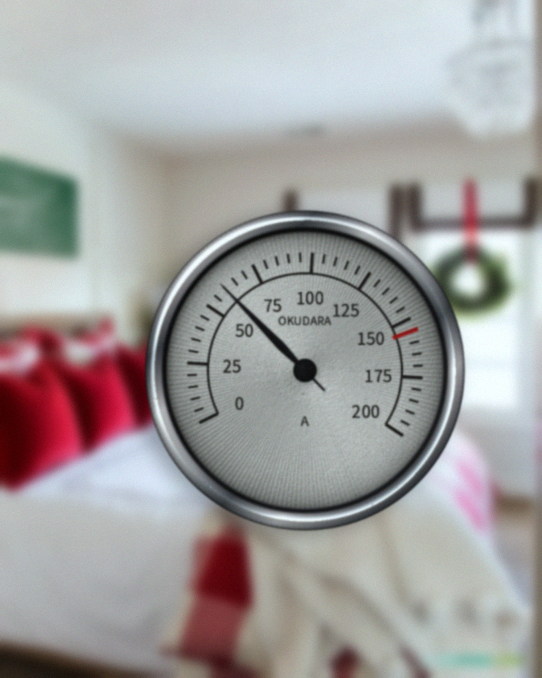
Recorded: 60 A
